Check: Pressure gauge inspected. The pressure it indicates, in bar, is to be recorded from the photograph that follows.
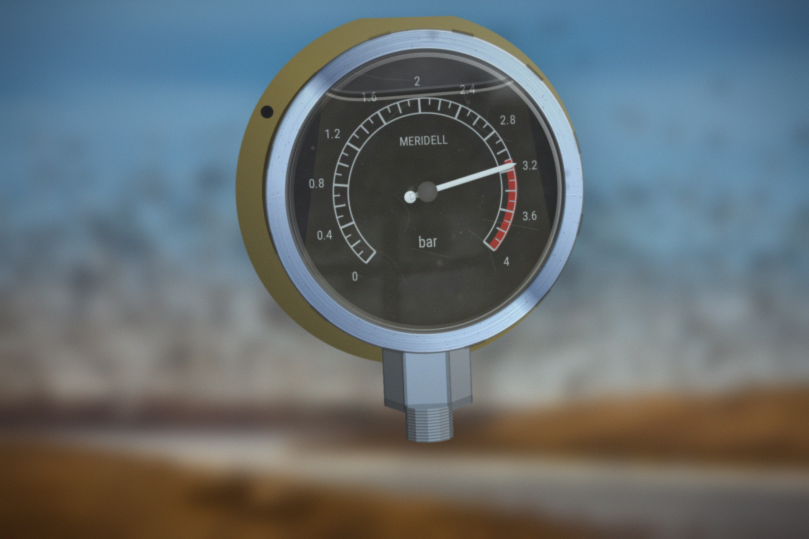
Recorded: 3.15 bar
